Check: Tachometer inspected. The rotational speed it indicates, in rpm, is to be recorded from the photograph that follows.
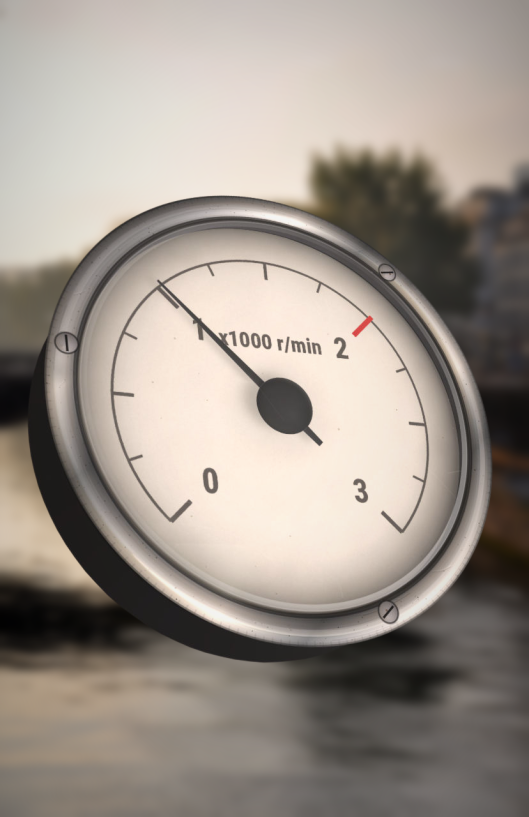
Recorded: 1000 rpm
